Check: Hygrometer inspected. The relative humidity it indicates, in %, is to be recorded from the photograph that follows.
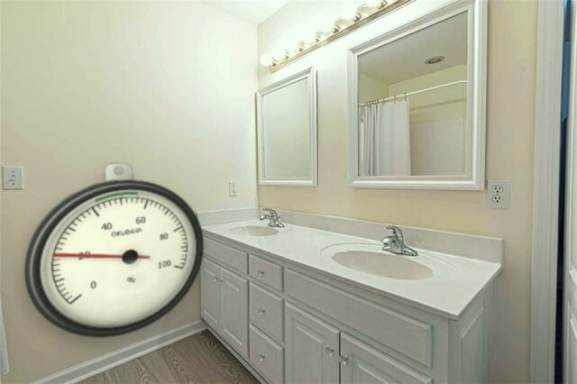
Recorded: 20 %
